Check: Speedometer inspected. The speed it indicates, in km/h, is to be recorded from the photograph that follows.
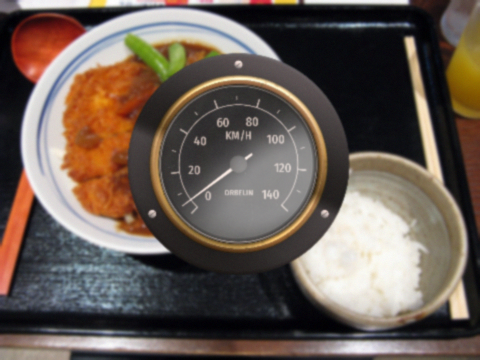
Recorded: 5 km/h
